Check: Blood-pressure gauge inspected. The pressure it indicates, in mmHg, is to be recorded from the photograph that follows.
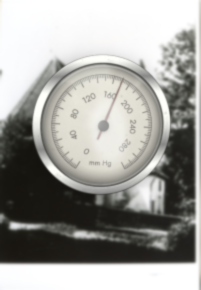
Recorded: 170 mmHg
